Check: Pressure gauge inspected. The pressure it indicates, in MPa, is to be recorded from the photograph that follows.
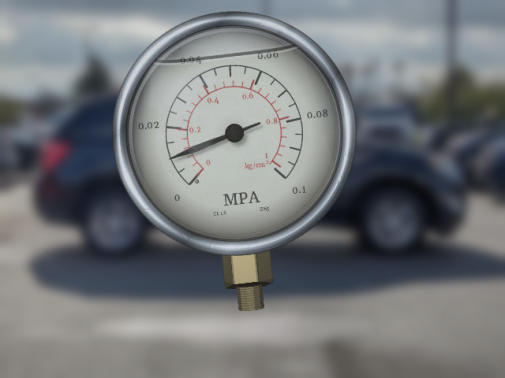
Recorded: 0.01 MPa
